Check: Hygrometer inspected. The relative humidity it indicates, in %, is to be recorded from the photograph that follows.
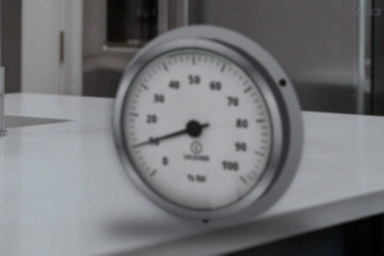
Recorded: 10 %
